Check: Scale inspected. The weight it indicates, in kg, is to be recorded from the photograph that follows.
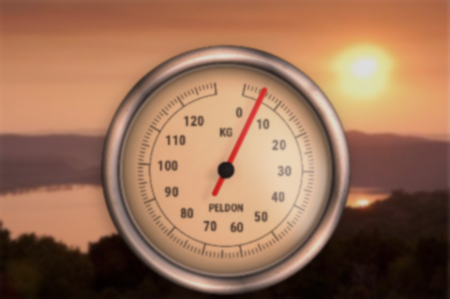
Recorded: 5 kg
